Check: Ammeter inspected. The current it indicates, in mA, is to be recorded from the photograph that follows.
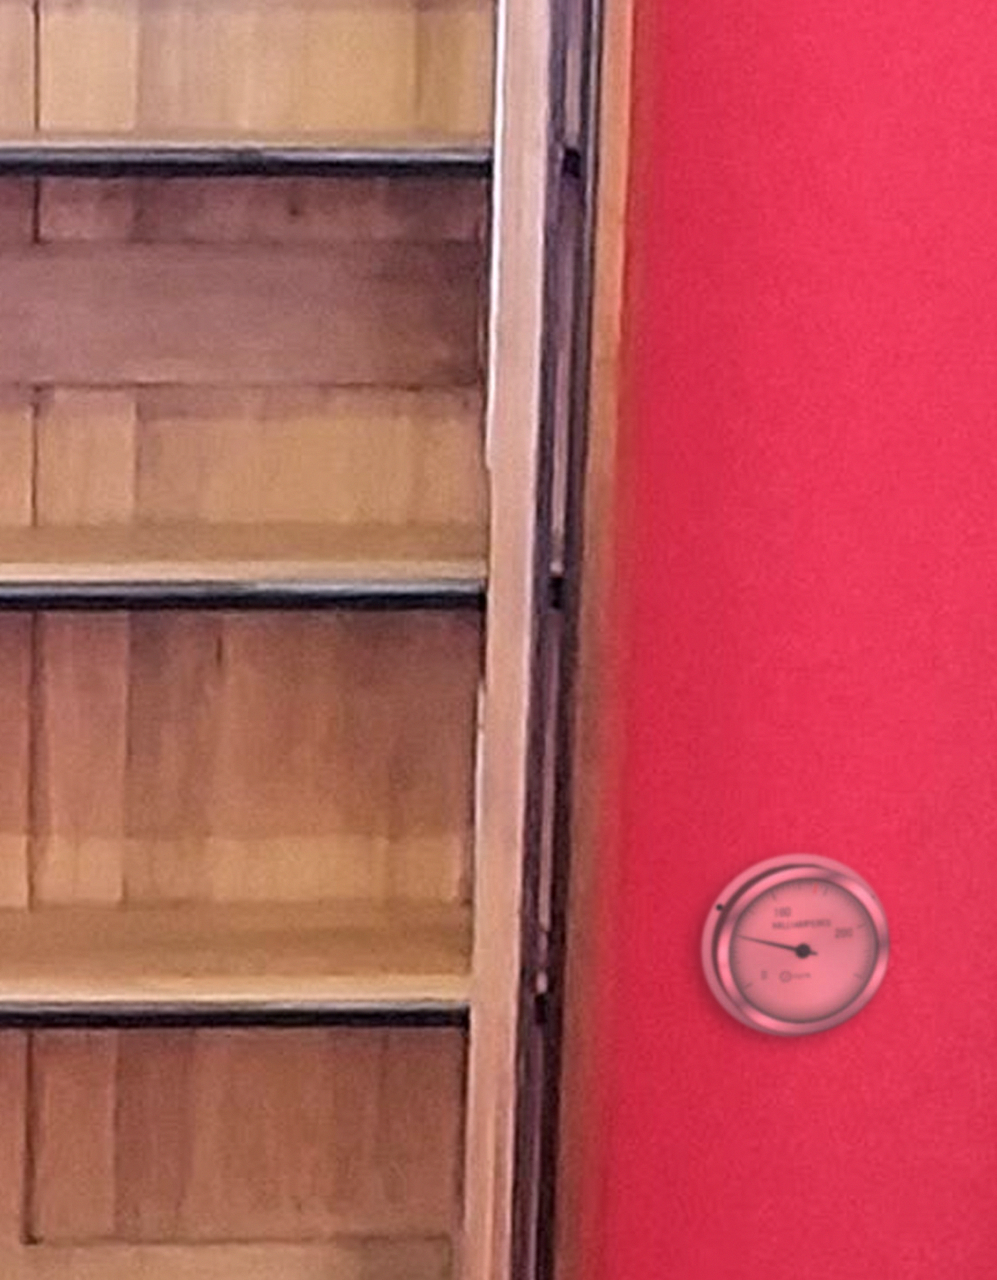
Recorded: 50 mA
